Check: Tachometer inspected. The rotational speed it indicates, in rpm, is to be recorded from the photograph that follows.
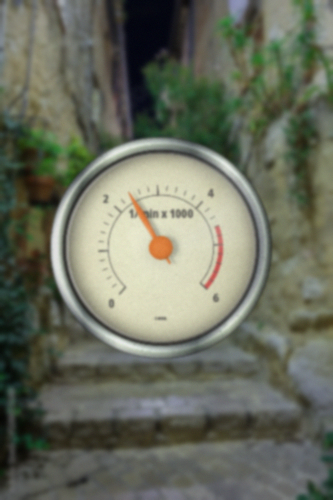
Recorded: 2400 rpm
